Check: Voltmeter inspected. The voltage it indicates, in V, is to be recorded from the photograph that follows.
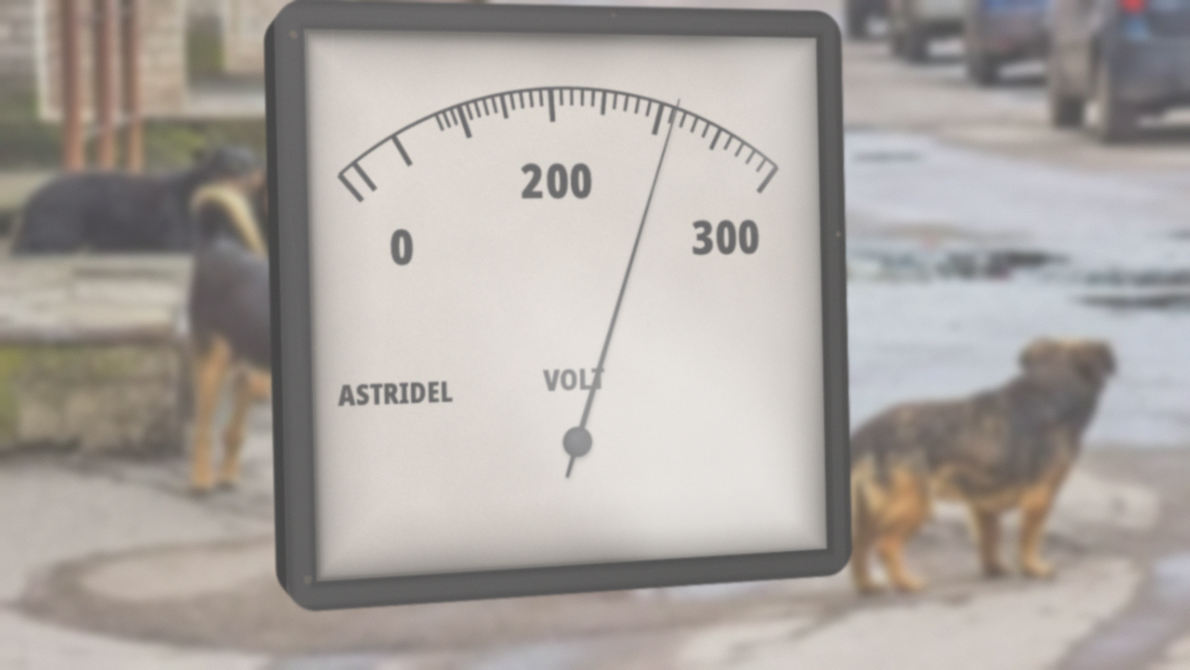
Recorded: 255 V
